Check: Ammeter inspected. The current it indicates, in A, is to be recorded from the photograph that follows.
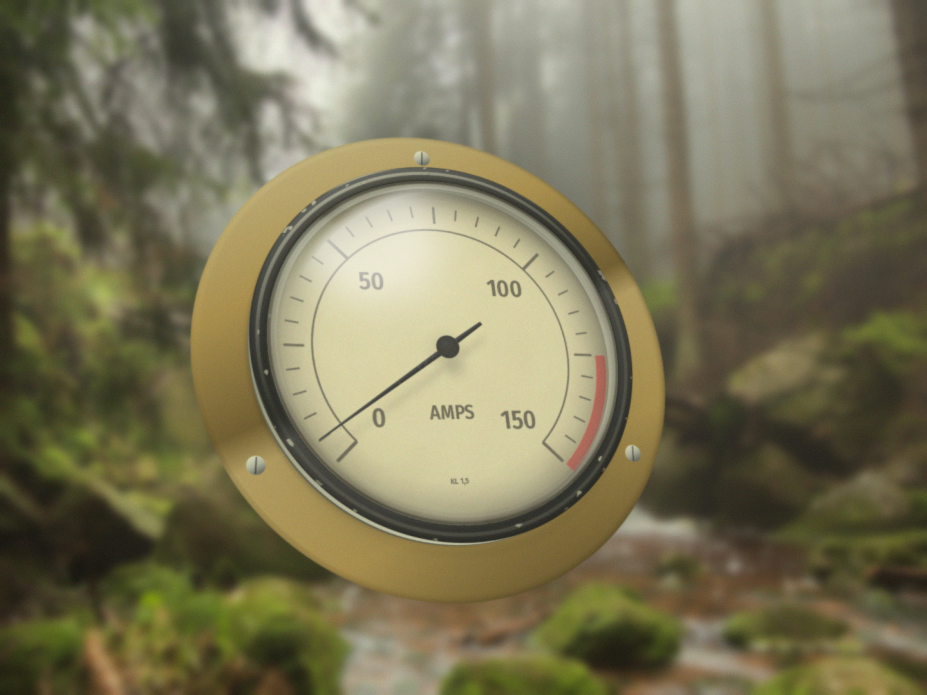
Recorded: 5 A
